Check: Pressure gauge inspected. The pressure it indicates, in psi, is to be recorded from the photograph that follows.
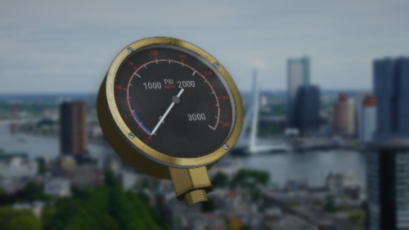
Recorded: 0 psi
